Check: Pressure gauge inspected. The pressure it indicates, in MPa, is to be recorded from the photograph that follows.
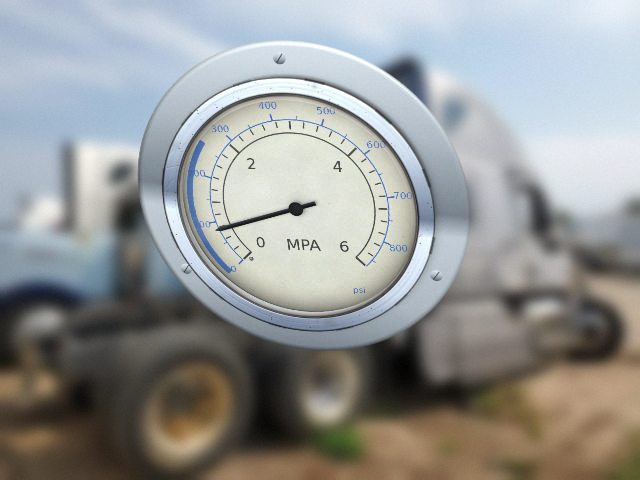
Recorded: 0.6 MPa
